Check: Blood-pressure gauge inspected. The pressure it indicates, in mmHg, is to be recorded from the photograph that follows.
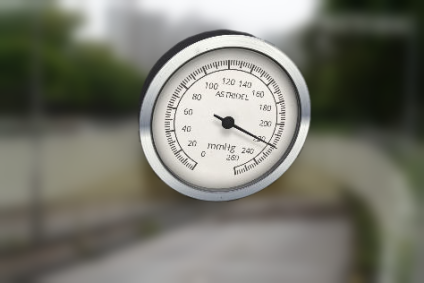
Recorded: 220 mmHg
